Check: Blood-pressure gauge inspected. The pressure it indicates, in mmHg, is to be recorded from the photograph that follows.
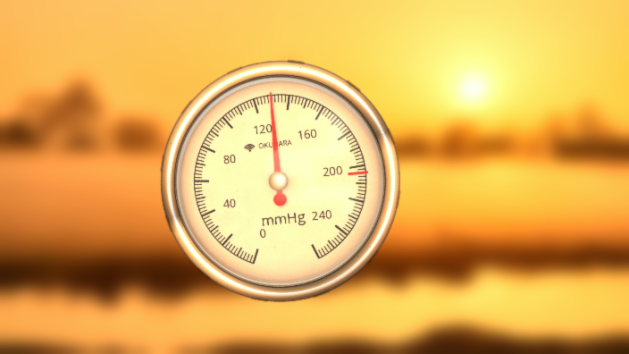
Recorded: 130 mmHg
